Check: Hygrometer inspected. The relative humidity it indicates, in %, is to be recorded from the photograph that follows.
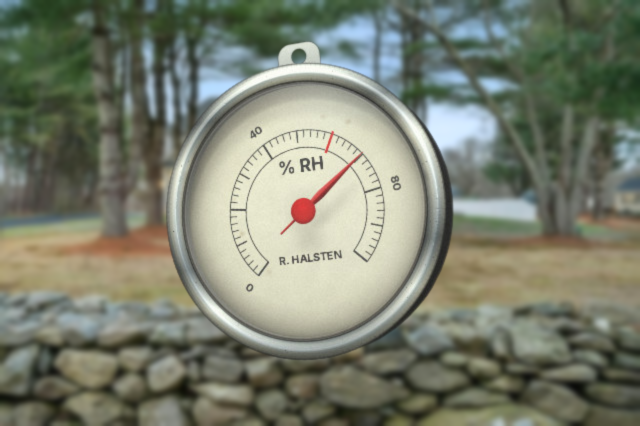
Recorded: 70 %
